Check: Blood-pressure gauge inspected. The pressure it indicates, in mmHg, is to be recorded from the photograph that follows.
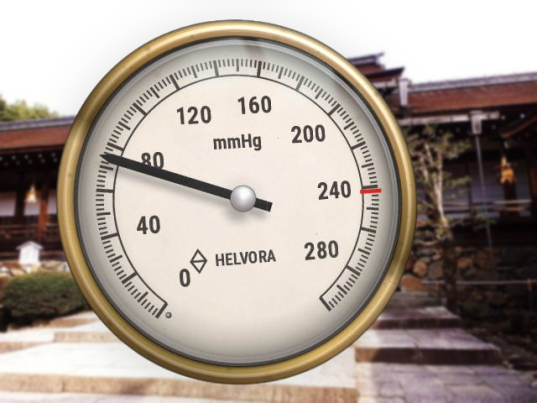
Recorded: 74 mmHg
